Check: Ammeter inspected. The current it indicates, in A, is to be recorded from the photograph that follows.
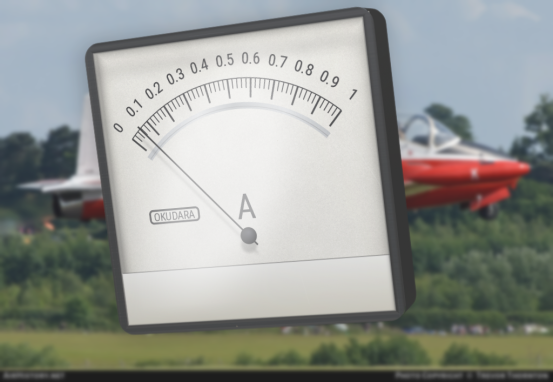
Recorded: 0.06 A
